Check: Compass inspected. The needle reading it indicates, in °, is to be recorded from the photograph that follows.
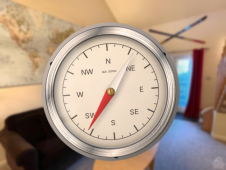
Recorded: 215 °
